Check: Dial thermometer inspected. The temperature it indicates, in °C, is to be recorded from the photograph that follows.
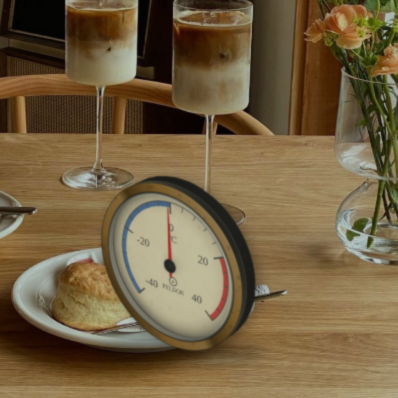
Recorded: 0 °C
